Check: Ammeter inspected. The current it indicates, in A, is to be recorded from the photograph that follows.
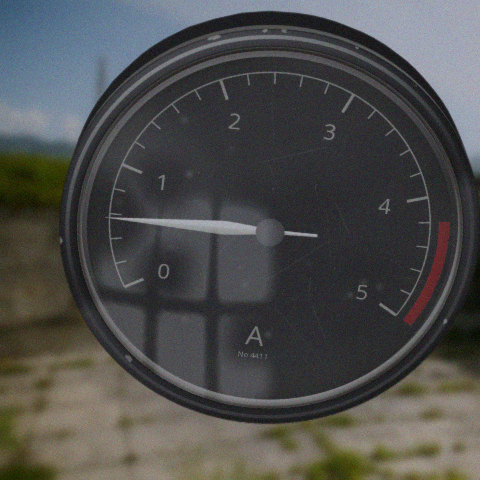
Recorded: 0.6 A
